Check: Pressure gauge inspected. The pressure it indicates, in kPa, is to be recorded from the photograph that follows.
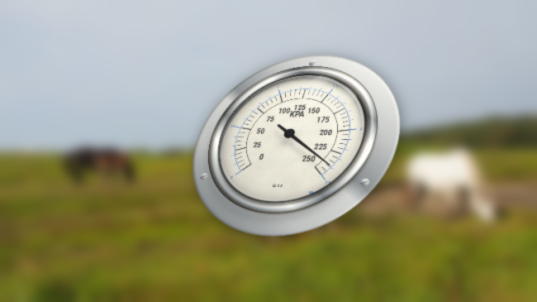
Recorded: 240 kPa
